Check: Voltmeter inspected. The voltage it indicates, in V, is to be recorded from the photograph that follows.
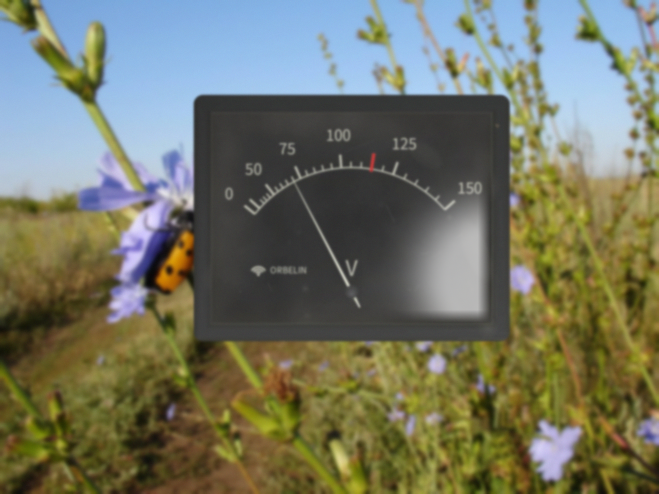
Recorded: 70 V
